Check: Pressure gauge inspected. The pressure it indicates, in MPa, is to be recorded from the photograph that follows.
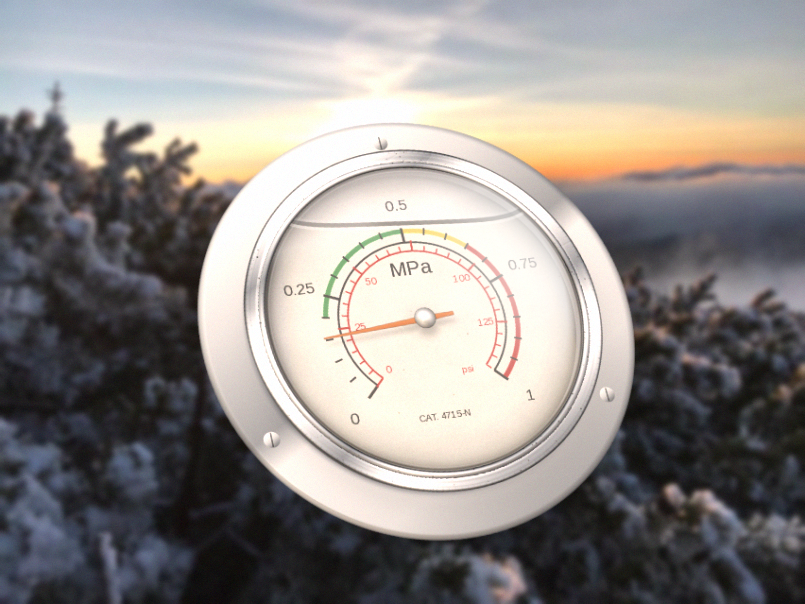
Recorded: 0.15 MPa
